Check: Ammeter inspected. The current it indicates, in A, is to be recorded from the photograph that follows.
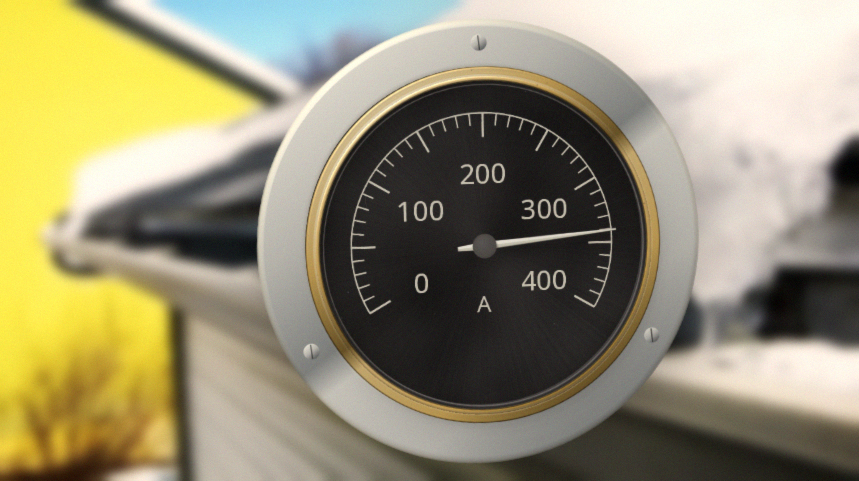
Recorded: 340 A
